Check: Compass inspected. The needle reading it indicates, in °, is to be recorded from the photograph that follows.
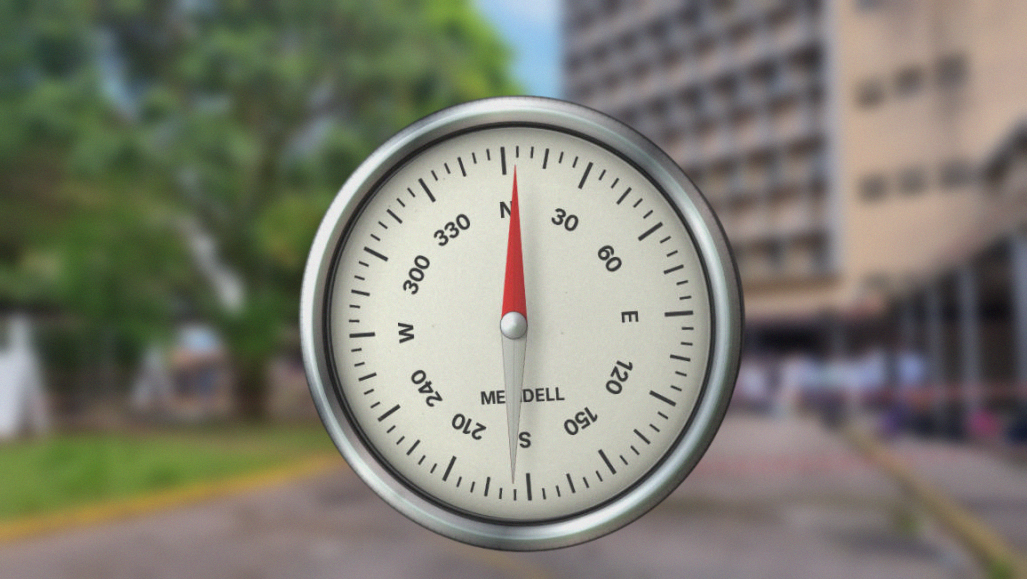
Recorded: 5 °
